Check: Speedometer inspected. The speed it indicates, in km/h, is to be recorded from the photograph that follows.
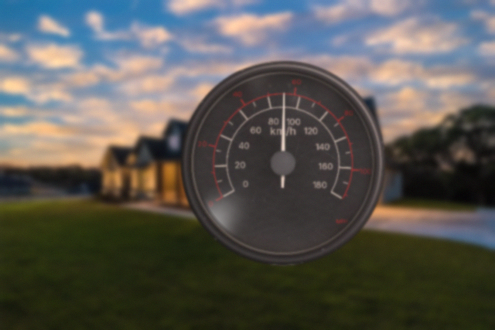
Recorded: 90 km/h
